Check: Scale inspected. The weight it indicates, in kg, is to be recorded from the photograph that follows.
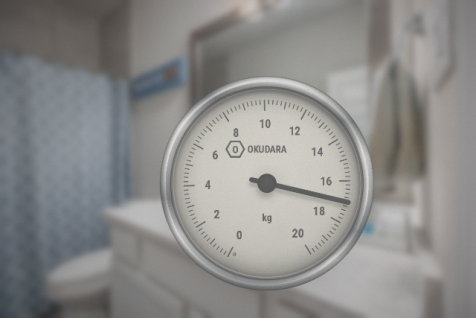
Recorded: 17 kg
